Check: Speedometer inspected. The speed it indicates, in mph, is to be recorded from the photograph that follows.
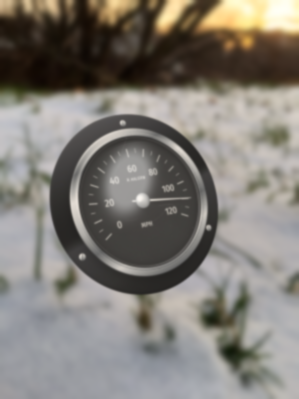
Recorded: 110 mph
